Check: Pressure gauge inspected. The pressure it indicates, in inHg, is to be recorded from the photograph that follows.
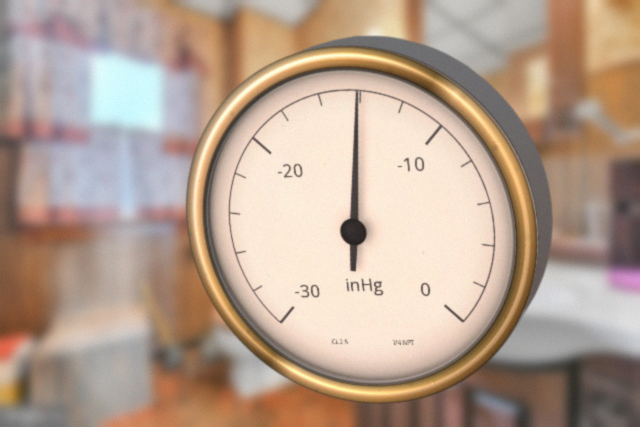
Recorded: -14 inHg
